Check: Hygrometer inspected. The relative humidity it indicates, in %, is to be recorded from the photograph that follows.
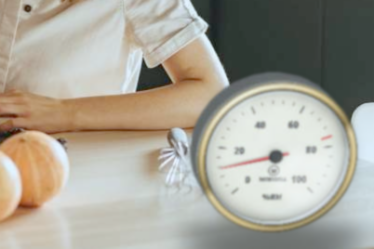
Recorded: 12 %
